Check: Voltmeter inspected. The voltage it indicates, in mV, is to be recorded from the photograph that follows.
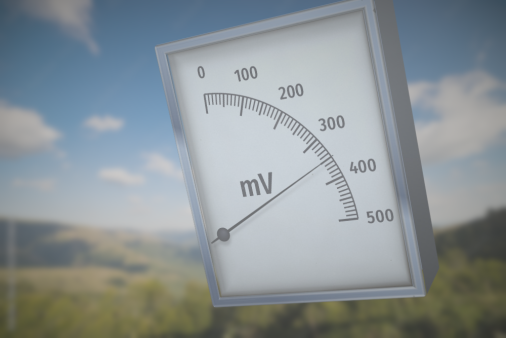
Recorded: 350 mV
